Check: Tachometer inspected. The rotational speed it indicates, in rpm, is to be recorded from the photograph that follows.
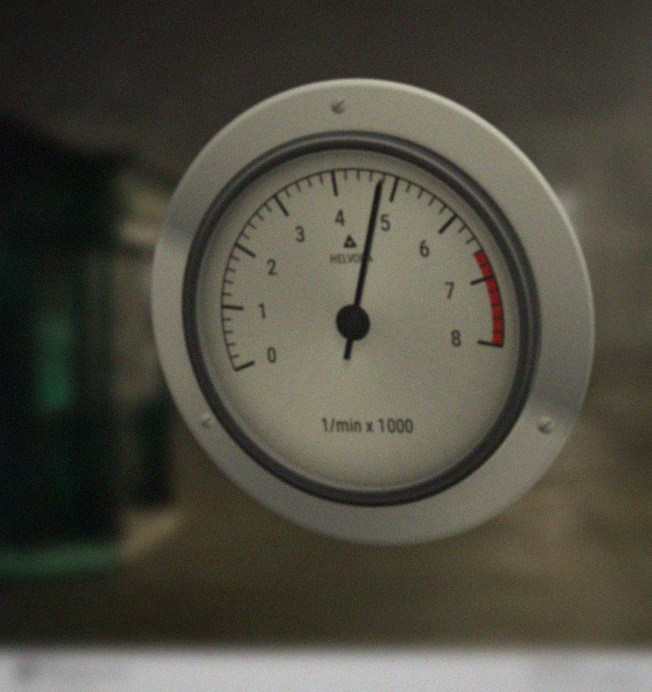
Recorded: 4800 rpm
